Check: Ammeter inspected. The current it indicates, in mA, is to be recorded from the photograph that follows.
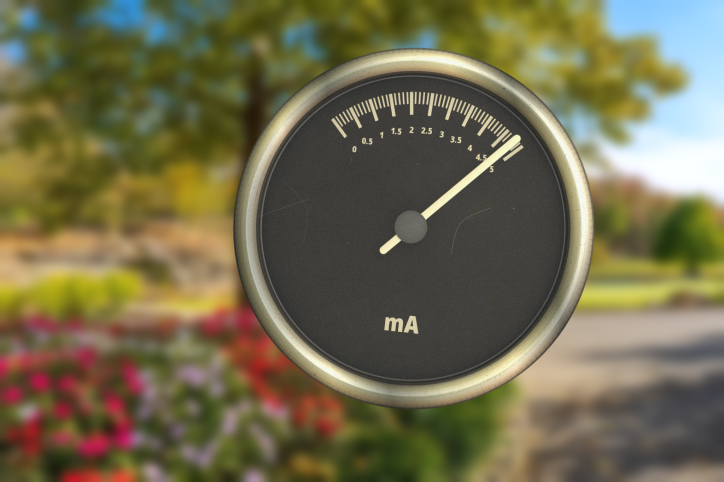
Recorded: 4.8 mA
